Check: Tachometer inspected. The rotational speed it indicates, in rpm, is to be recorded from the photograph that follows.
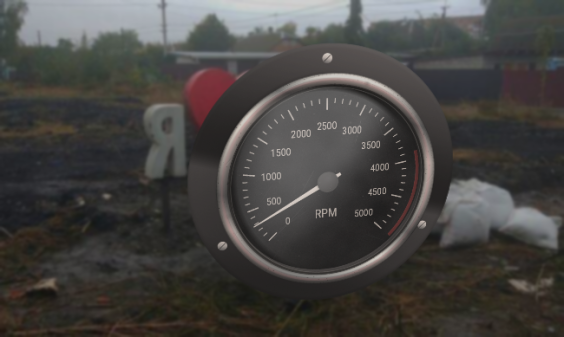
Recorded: 300 rpm
